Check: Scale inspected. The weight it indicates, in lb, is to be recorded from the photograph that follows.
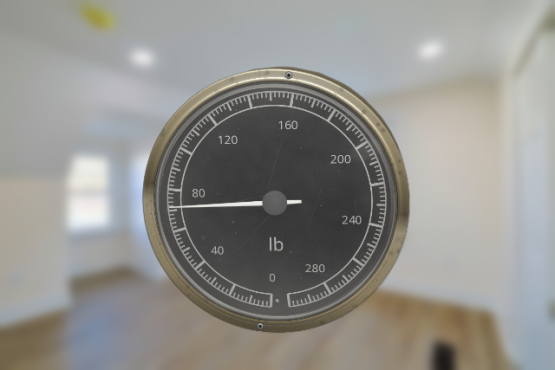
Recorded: 72 lb
